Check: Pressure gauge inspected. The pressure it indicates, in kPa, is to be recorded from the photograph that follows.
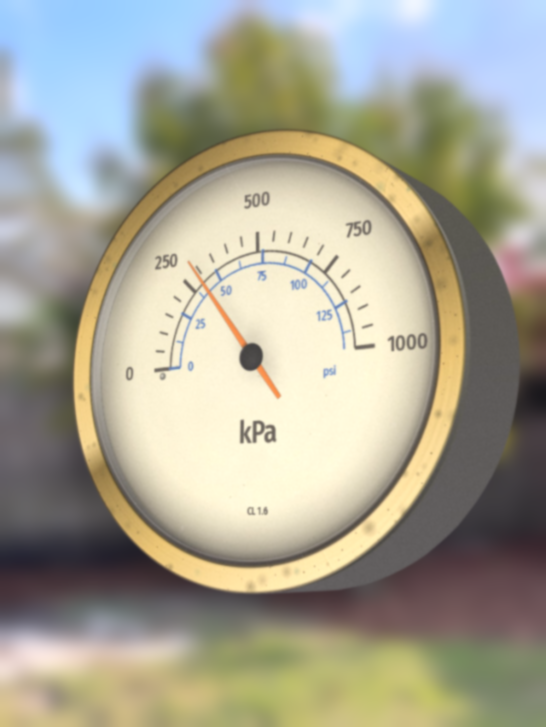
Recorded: 300 kPa
